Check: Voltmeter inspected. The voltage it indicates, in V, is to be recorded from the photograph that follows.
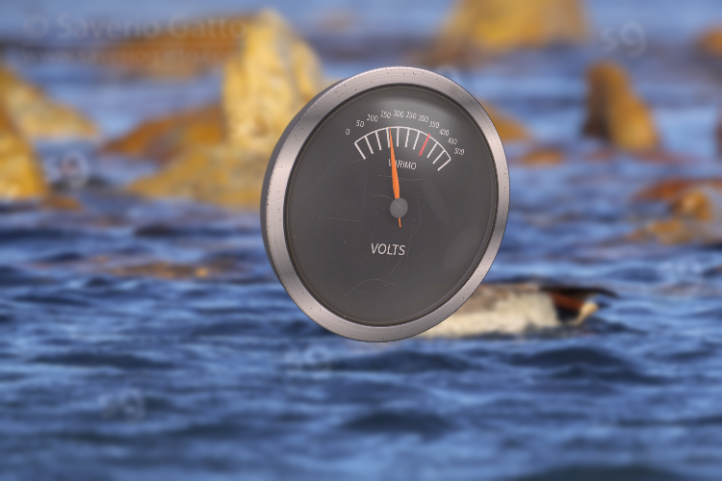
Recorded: 150 V
